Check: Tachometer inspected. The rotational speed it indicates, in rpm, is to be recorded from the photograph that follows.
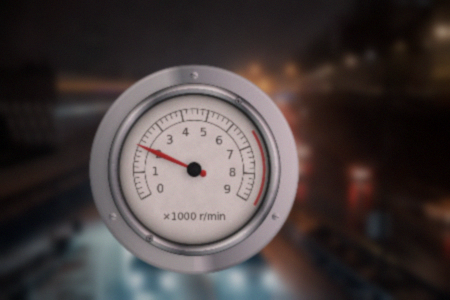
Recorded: 2000 rpm
